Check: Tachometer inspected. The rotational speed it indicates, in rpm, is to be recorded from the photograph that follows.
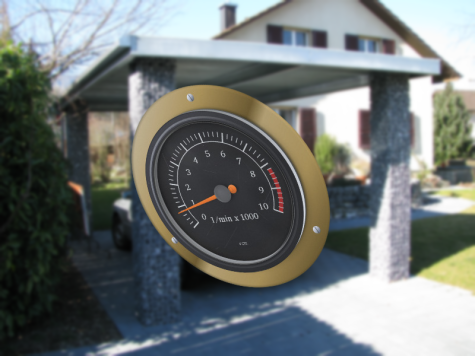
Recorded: 800 rpm
